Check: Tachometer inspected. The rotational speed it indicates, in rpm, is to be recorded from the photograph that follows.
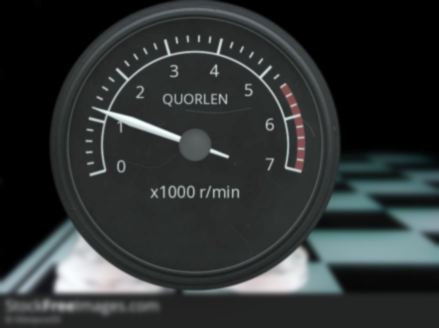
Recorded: 1200 rpm
